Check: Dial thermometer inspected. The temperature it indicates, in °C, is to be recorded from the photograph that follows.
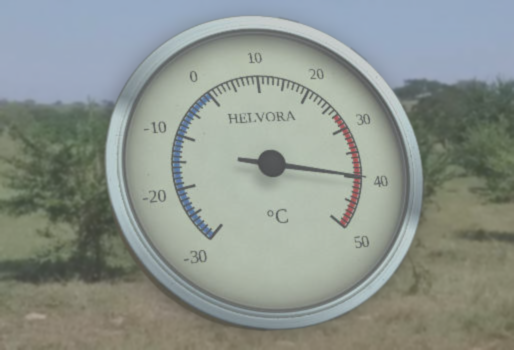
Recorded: 40 °C
